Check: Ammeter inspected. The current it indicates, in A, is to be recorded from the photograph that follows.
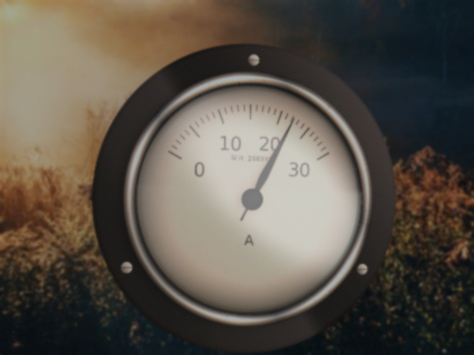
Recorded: 22 A
